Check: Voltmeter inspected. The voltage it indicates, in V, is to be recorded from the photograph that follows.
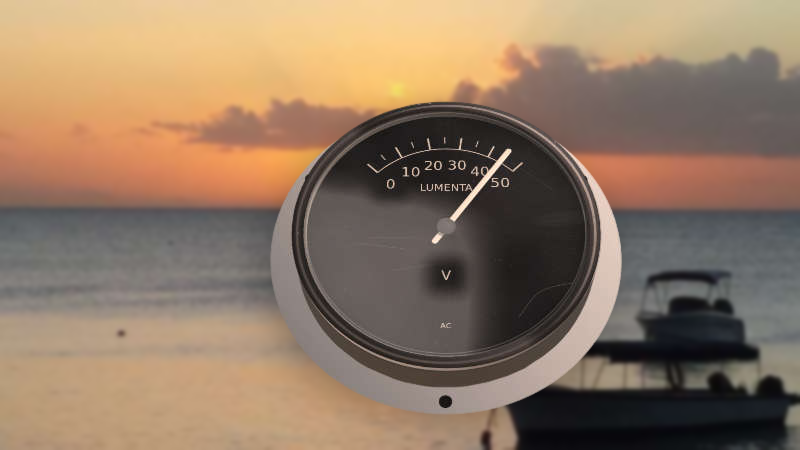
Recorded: 45 V
